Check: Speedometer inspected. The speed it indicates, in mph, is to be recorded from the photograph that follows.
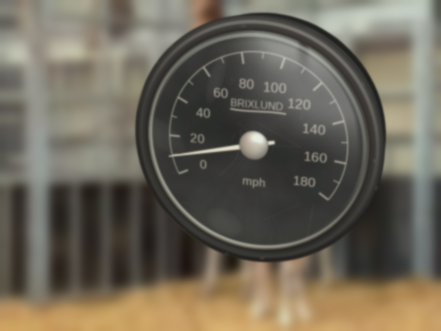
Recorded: 10 mph
